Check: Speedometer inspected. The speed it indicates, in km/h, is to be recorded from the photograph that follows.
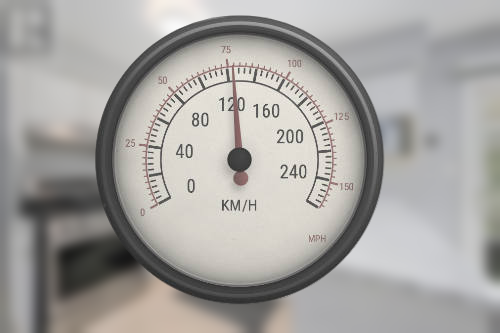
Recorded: 124 km/h
